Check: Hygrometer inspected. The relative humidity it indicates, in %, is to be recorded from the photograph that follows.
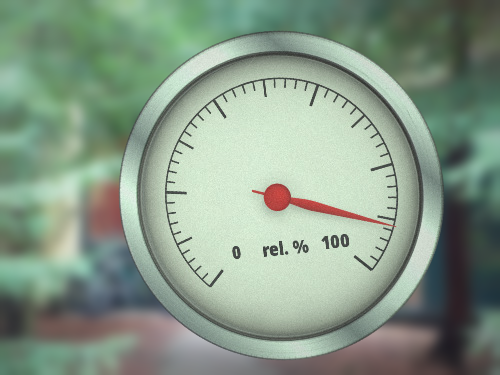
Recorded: 91 %
